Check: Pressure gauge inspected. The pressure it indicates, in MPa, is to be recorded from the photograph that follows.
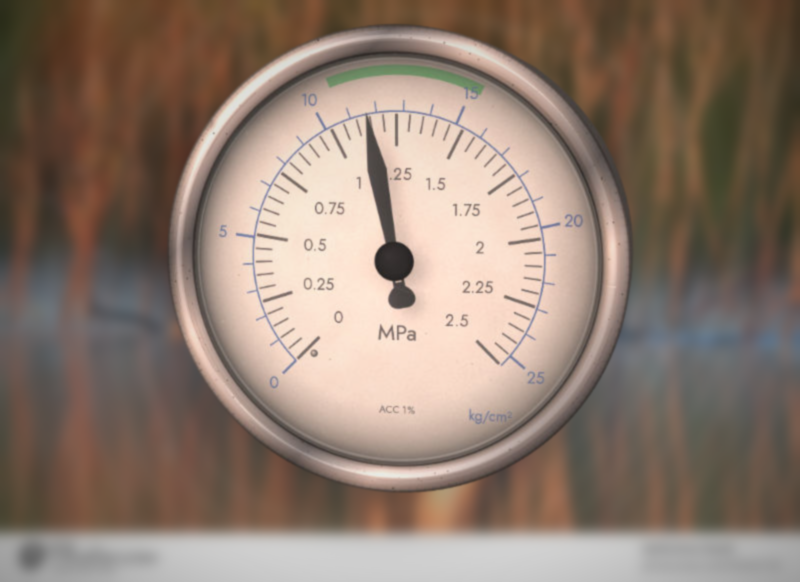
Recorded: 1.15 MPa
